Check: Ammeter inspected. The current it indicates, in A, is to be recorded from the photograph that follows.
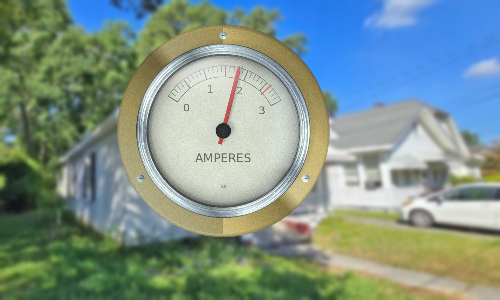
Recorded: 1.8 A
